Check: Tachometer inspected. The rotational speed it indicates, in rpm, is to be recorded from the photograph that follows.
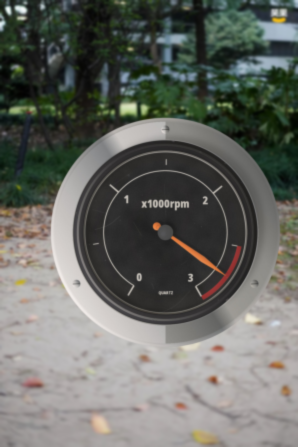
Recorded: 2750 rpm
